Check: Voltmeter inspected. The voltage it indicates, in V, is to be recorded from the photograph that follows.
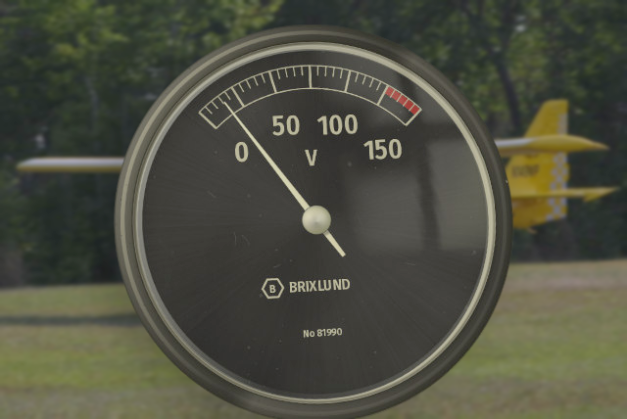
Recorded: 15 V
